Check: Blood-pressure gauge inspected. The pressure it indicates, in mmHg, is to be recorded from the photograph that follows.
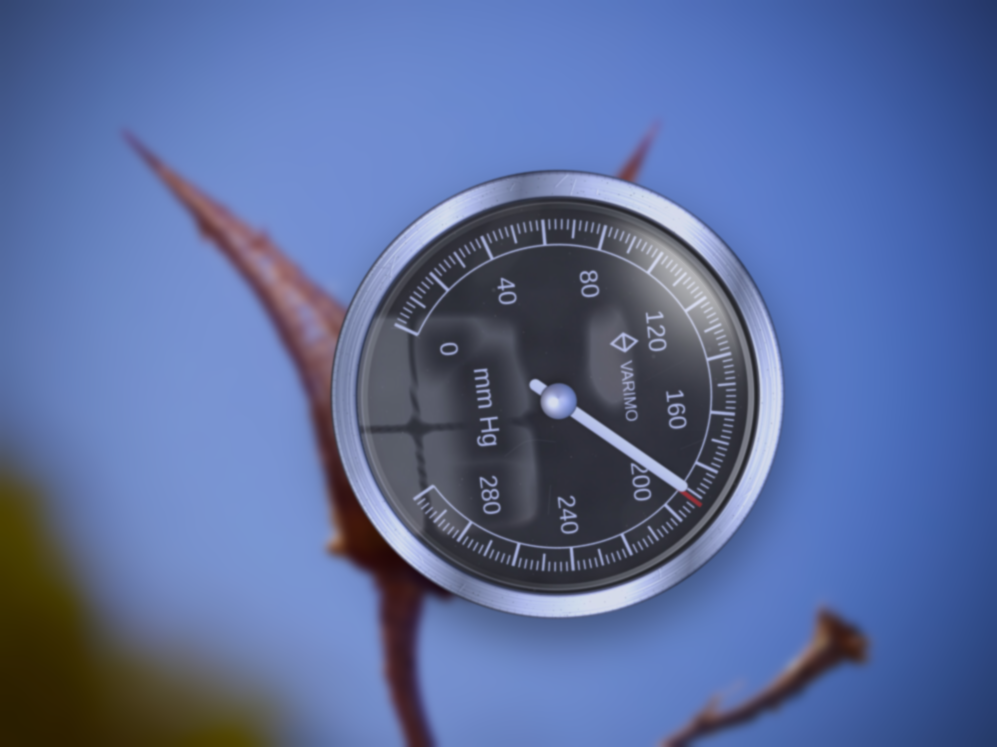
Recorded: 190 mmHg
